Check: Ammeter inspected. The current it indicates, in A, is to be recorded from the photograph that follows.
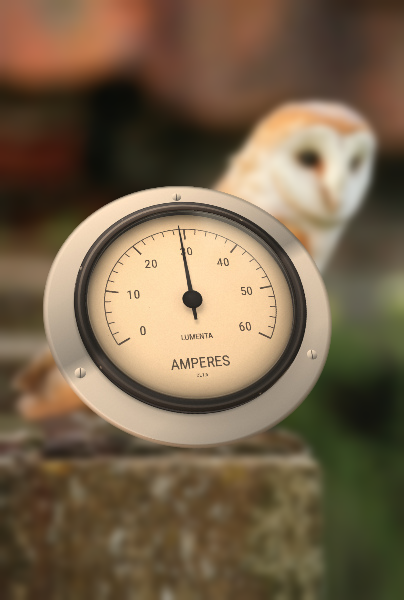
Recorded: 29 A
